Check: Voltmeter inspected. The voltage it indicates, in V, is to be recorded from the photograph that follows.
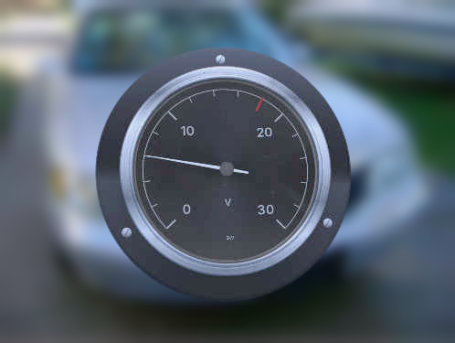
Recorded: 6 V
